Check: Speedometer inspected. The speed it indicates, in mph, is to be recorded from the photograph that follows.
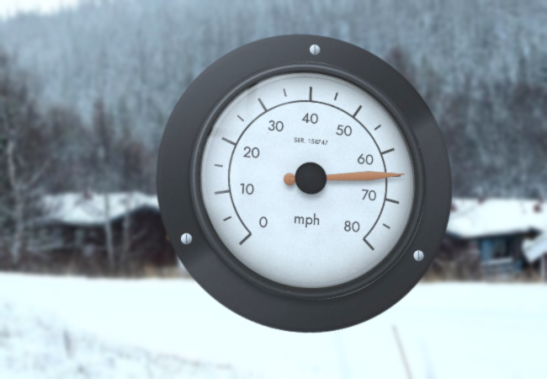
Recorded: 65 mph
